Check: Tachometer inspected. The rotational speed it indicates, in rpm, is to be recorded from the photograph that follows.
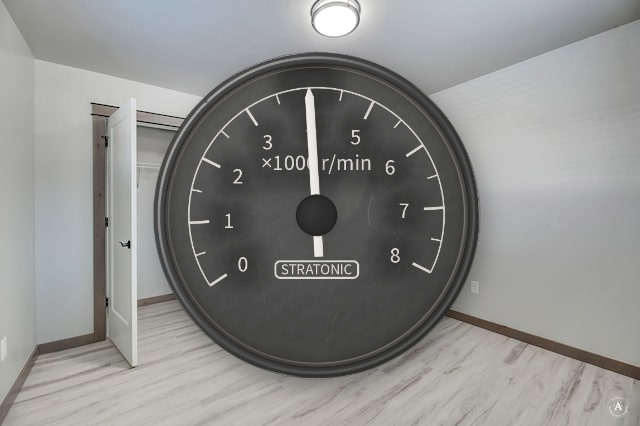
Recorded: 4000 rpm
